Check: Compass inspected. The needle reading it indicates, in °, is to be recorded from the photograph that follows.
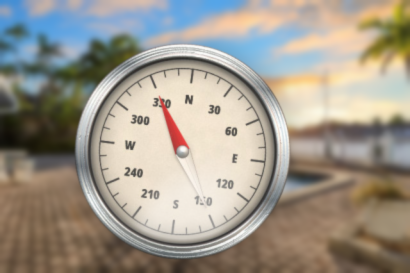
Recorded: 330 °
